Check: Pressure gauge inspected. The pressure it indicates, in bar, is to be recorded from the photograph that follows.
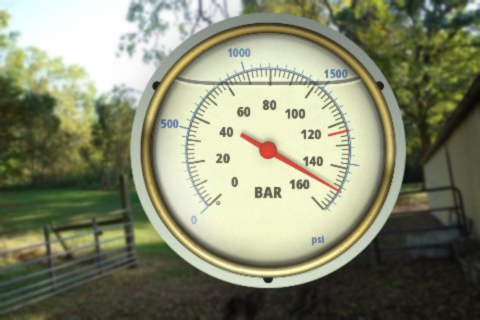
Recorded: 150 bar
